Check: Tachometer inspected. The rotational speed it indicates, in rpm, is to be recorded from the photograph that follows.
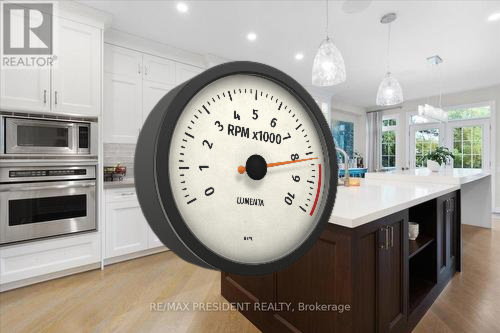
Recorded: 8200 rpm
